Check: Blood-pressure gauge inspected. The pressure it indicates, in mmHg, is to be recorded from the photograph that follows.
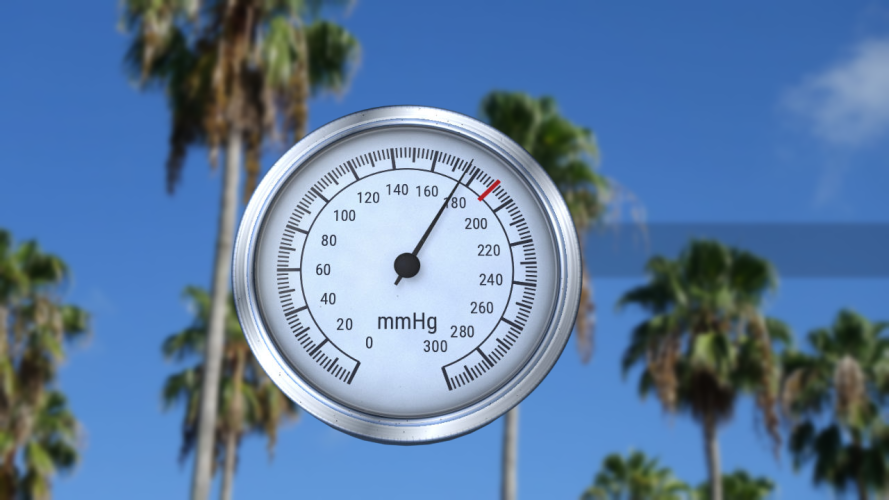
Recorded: 176 mmHg
